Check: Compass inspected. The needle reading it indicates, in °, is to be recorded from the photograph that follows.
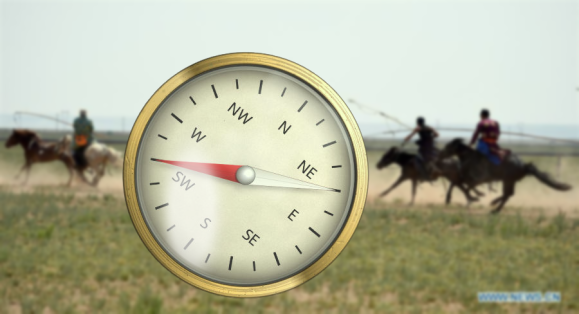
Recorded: 240 °
